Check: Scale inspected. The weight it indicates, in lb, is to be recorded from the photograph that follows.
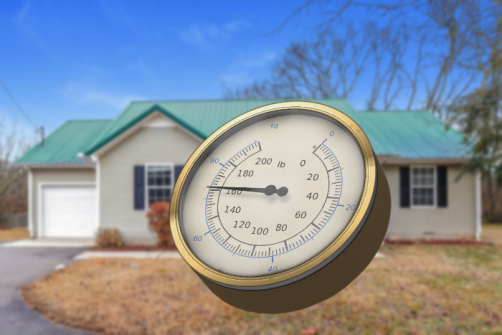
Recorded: 160 lb
